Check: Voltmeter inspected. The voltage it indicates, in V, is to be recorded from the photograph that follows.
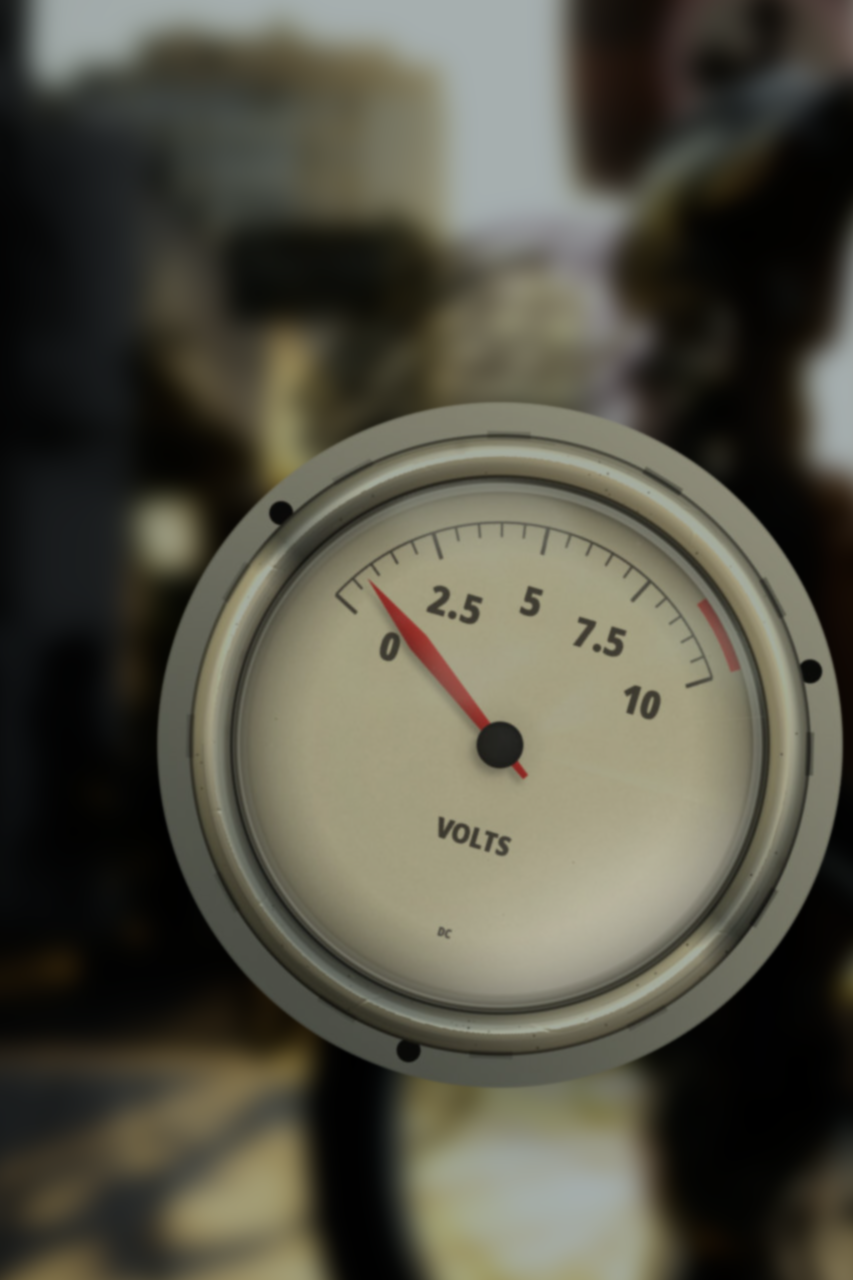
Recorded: 0.75 V
